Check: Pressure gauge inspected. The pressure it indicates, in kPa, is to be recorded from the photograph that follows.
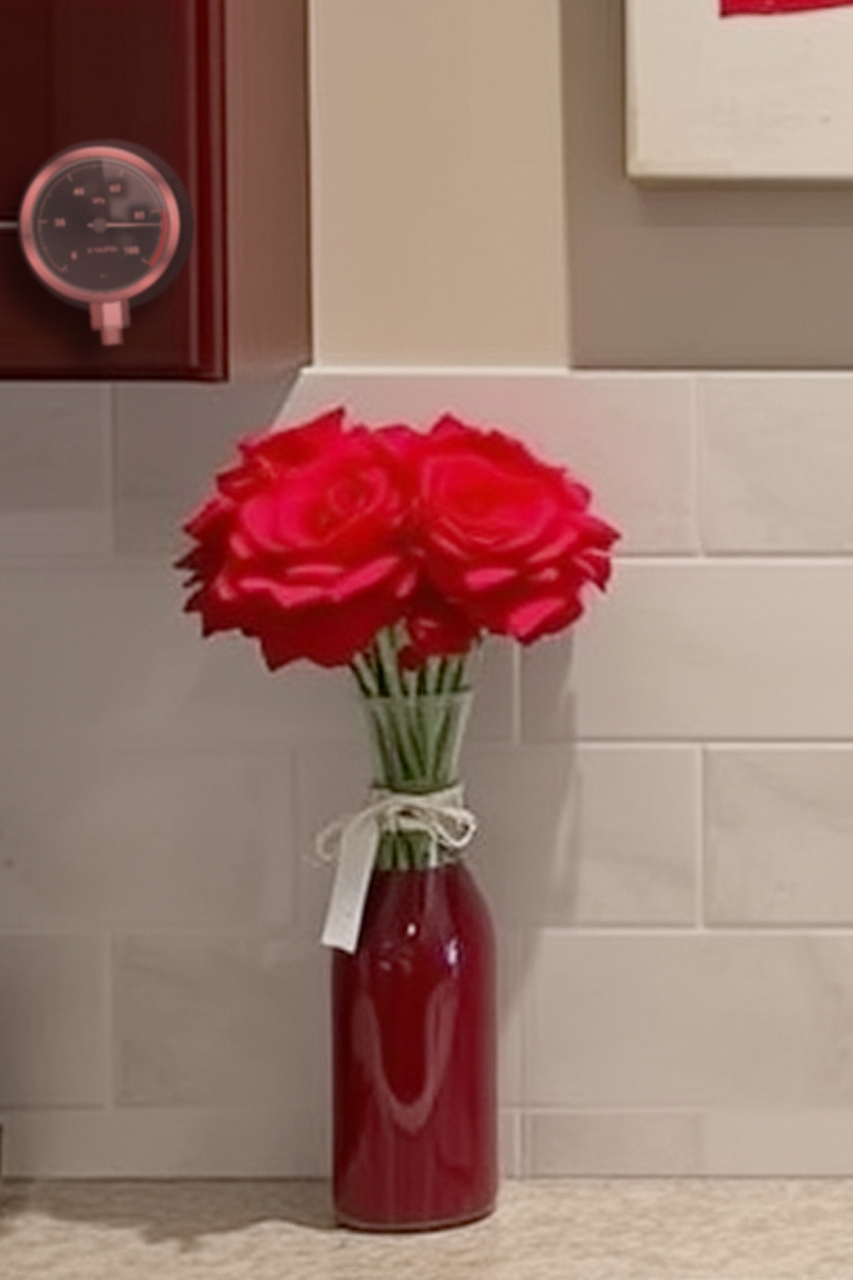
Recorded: 85 kPa
